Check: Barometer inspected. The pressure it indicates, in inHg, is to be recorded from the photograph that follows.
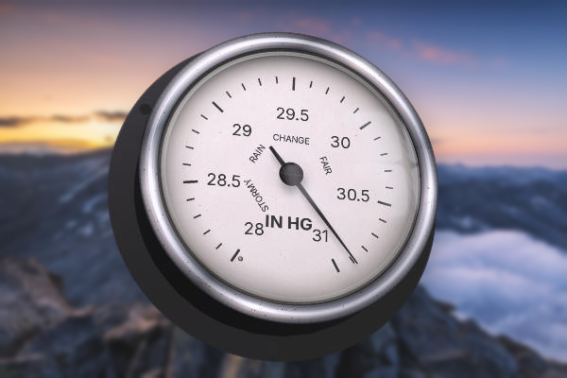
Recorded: 30.9 inHg
